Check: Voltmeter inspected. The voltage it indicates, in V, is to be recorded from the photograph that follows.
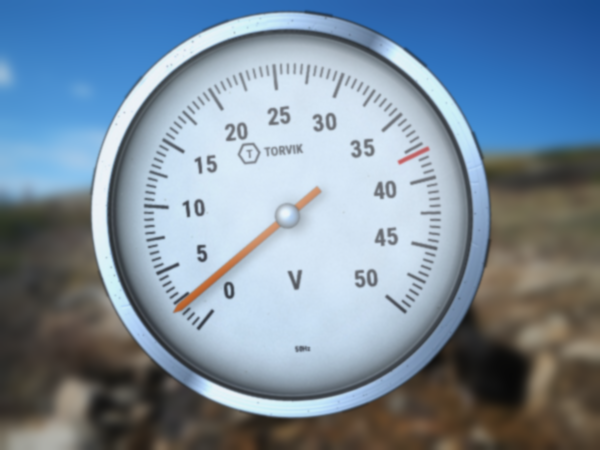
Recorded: 2 V
